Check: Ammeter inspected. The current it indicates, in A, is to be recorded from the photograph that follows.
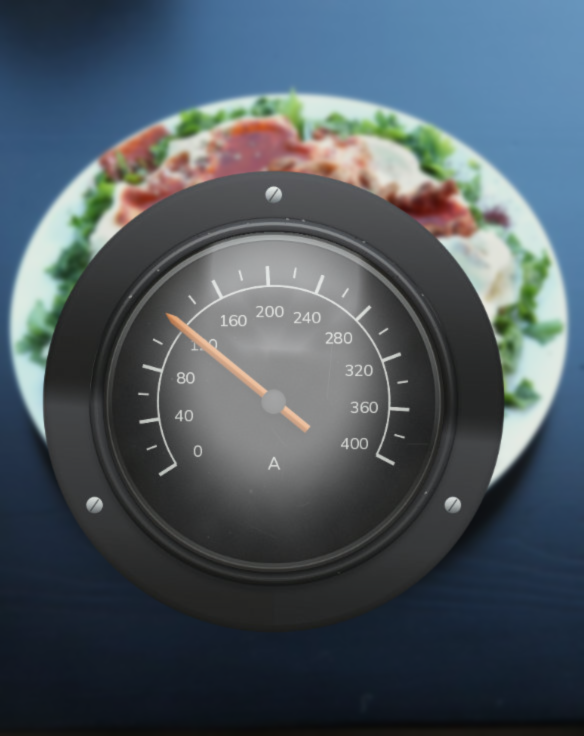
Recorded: 120 A
